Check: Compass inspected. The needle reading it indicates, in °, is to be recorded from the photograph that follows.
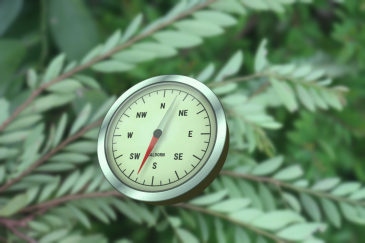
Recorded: 200 °
